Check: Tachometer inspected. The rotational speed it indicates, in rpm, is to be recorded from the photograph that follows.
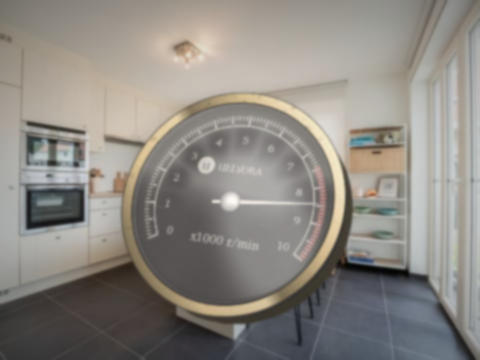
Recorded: 8500 rpm
